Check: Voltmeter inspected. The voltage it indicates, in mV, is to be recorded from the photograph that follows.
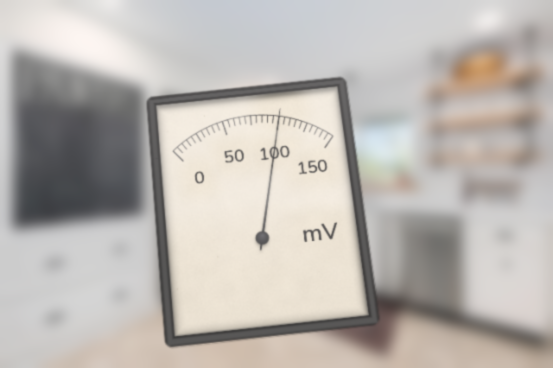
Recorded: 100 mV
